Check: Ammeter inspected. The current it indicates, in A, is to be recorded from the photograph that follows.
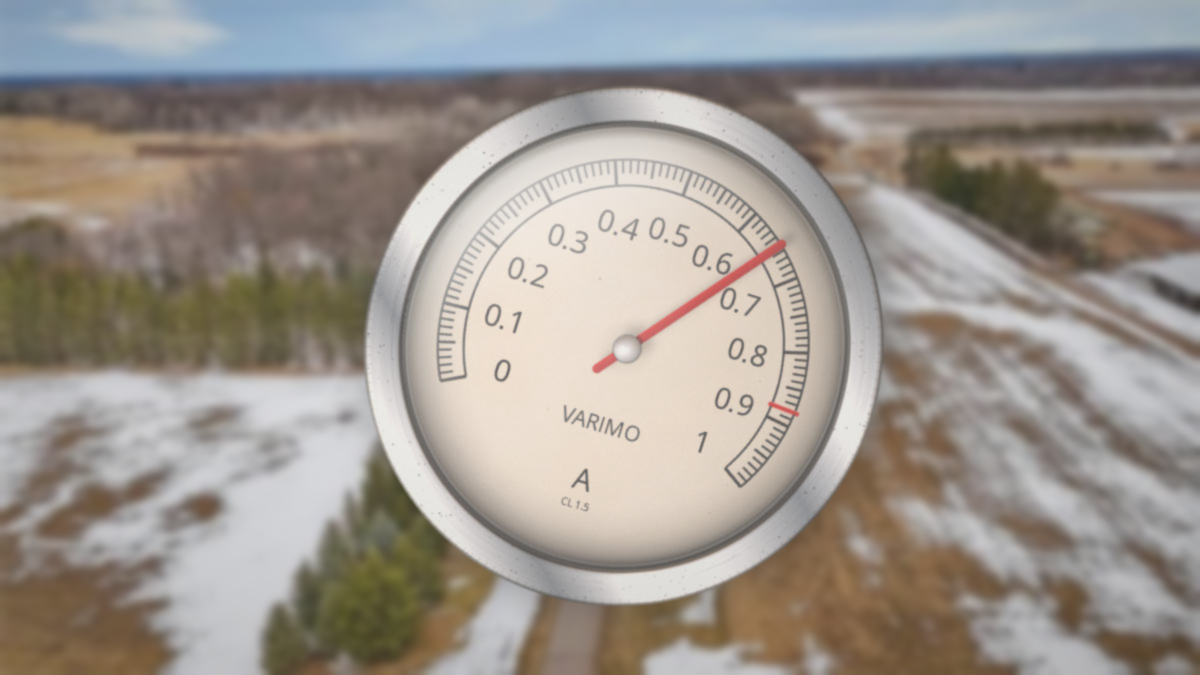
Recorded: 0.65 A
